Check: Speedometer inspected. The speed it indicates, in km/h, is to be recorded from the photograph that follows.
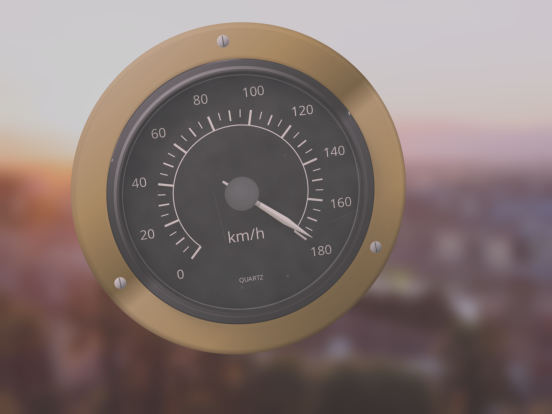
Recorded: 177.5 km/h
